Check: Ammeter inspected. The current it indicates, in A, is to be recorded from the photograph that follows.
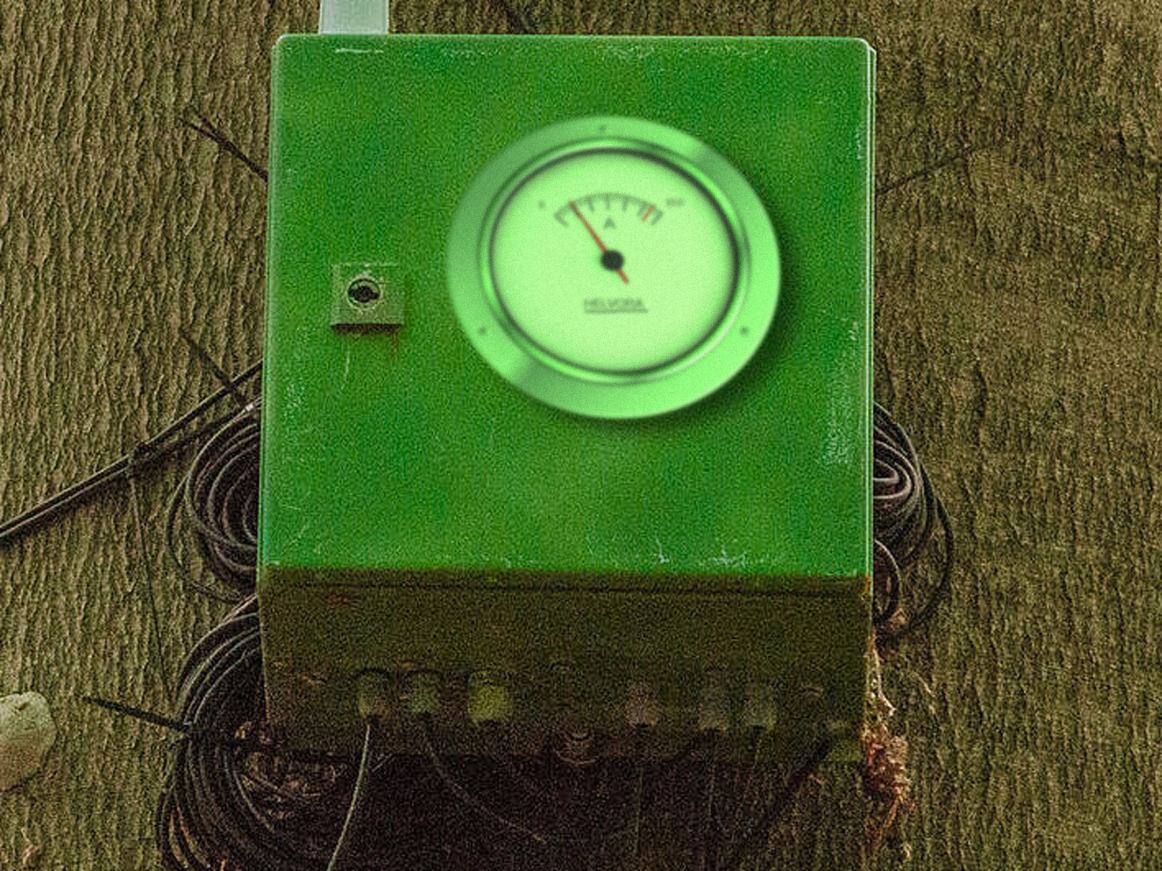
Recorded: 25 A
